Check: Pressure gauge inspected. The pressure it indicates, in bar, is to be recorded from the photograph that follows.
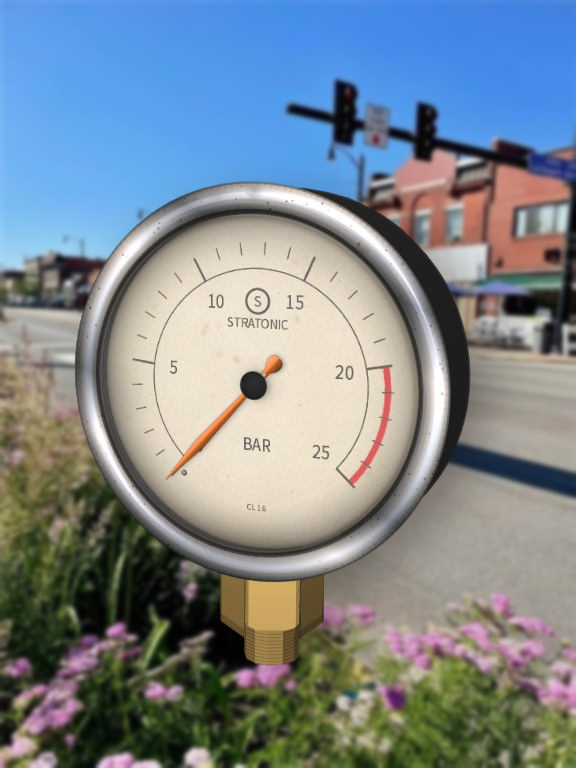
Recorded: 0 bar
